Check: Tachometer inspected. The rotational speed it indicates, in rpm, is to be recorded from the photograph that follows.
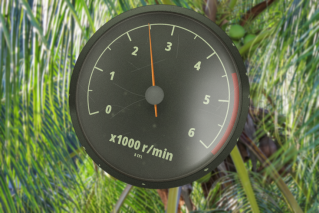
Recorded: 2500 rpm
